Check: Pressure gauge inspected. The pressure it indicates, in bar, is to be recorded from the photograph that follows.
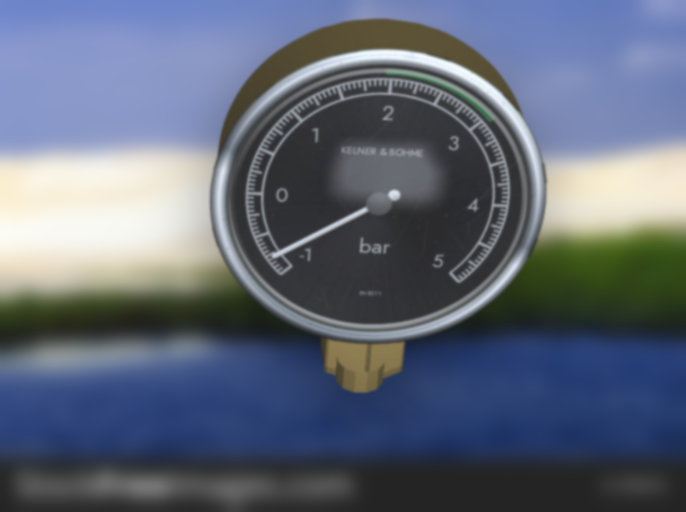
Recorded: -0.75 bar
